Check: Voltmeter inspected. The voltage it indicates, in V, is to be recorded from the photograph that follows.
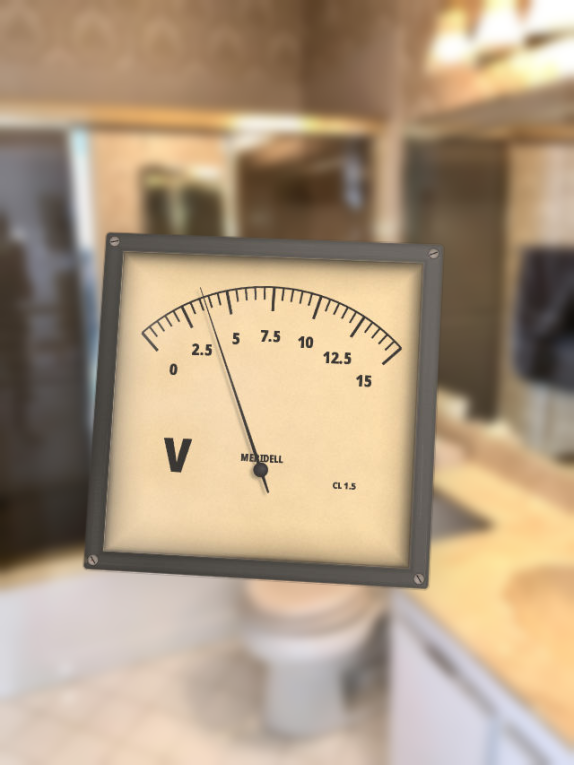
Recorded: 3.75 V
